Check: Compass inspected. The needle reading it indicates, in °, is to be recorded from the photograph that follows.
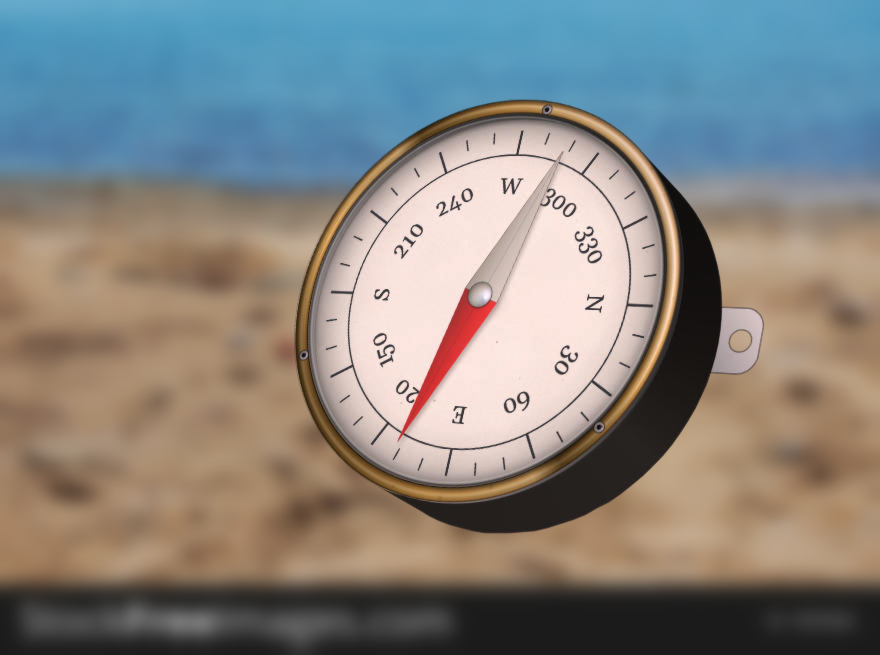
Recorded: 110 °
